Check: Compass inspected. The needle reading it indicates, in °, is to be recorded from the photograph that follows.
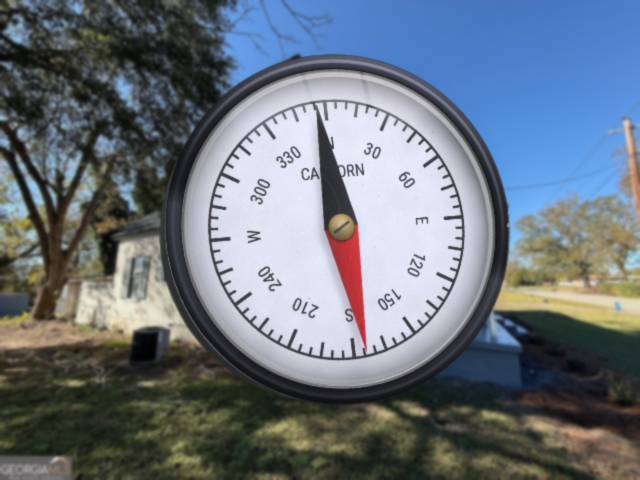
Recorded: 175 °
